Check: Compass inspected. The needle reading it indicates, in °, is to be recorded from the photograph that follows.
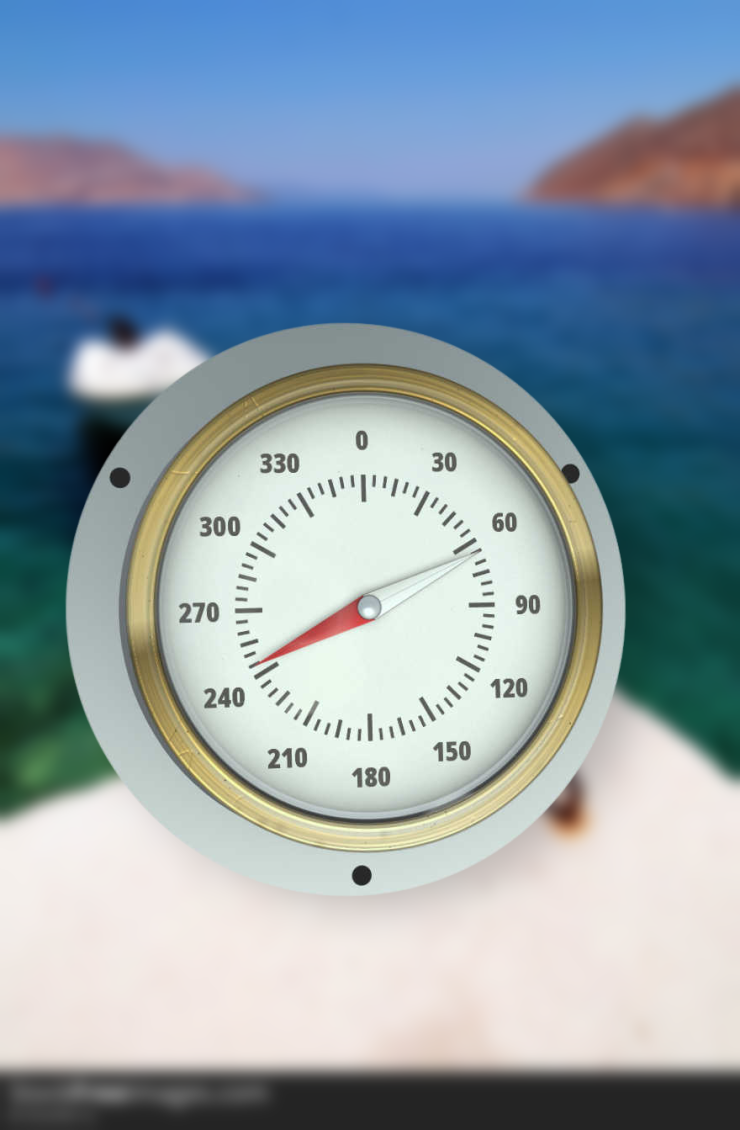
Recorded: 245 °
